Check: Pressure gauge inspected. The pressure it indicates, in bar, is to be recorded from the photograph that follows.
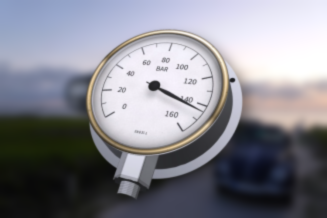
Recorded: 145 bar
